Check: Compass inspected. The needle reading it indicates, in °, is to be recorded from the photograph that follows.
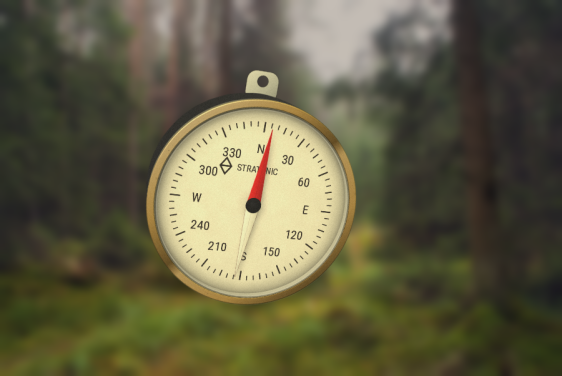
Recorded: 5 °
